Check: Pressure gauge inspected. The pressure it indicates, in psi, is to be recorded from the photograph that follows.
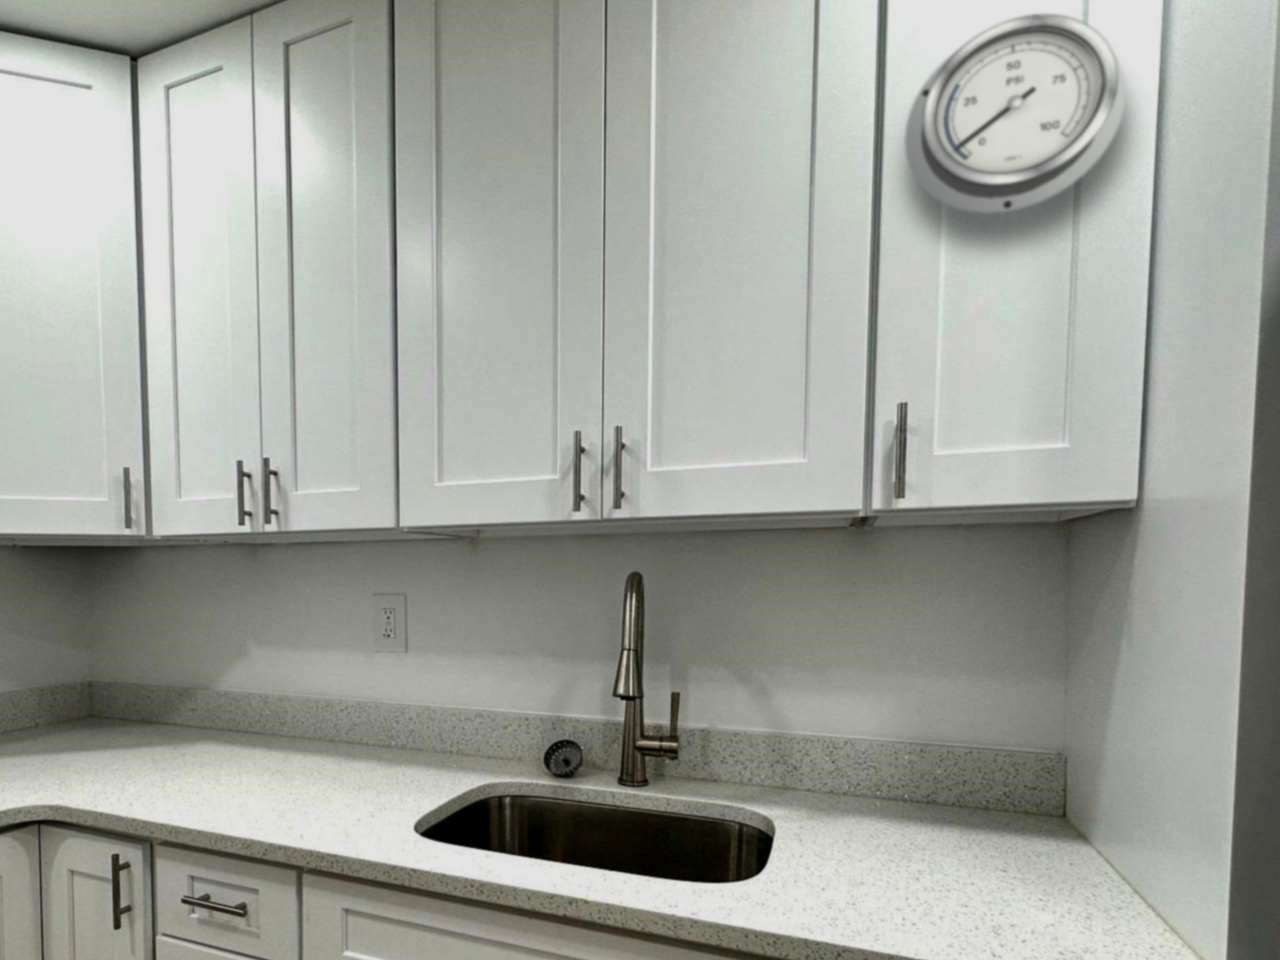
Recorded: 5 psi
